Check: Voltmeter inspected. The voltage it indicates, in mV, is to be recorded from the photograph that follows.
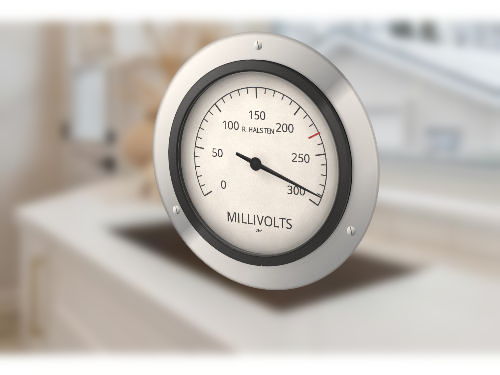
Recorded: 290 mV
